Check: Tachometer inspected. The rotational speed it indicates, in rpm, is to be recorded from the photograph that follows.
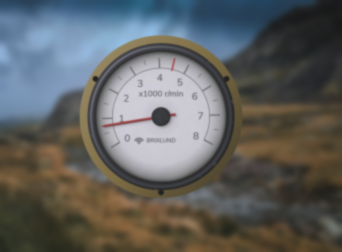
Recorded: 750 rpm
